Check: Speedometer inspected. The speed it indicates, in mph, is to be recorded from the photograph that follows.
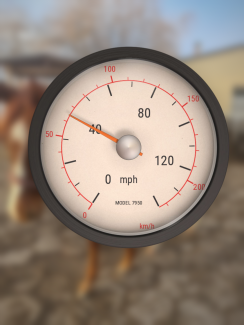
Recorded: 40 mph
